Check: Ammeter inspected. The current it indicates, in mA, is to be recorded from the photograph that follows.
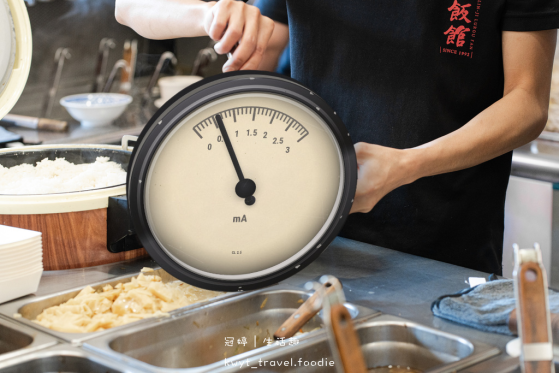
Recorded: 0.6 mA
